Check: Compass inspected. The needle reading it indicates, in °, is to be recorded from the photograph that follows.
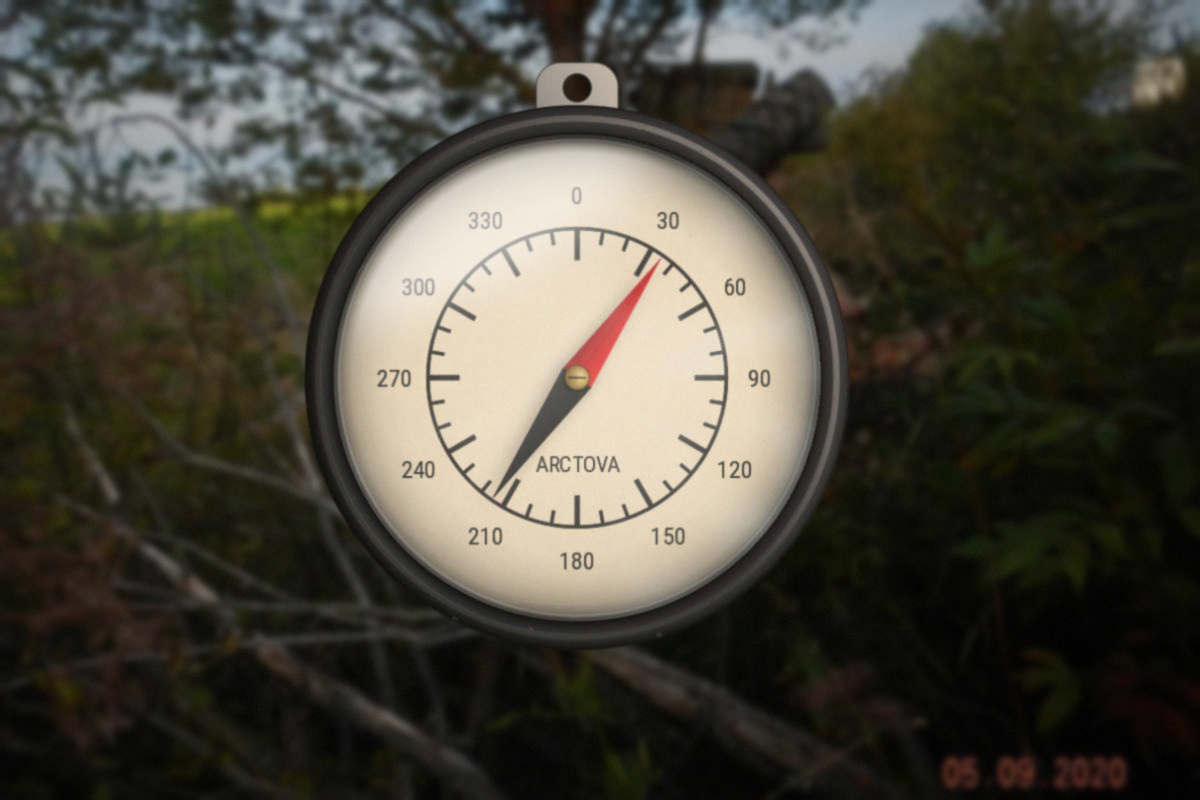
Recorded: 35 °
